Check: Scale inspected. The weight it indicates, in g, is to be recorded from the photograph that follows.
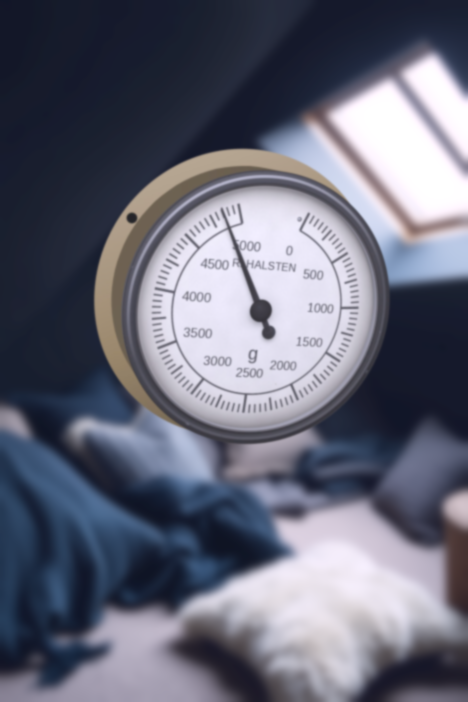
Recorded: 4850 g
